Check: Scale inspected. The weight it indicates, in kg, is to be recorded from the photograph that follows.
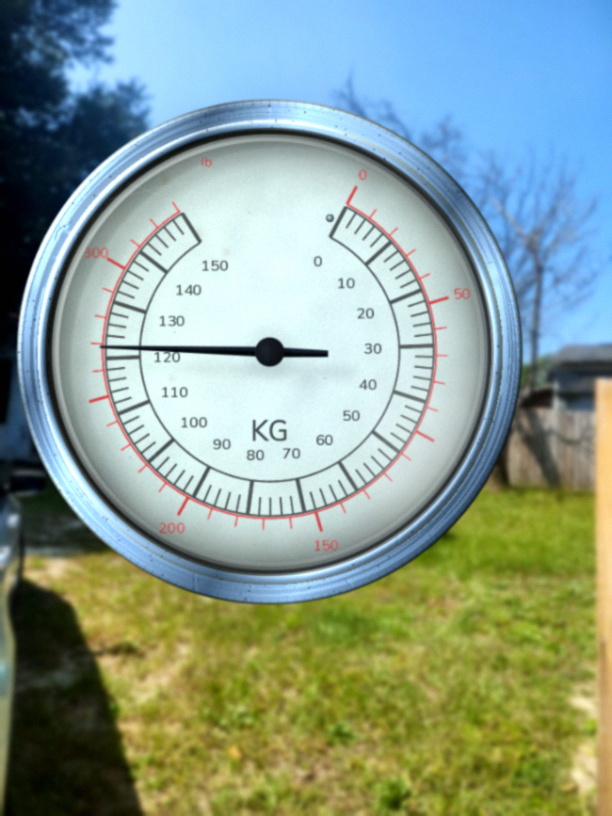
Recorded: 122 kg
